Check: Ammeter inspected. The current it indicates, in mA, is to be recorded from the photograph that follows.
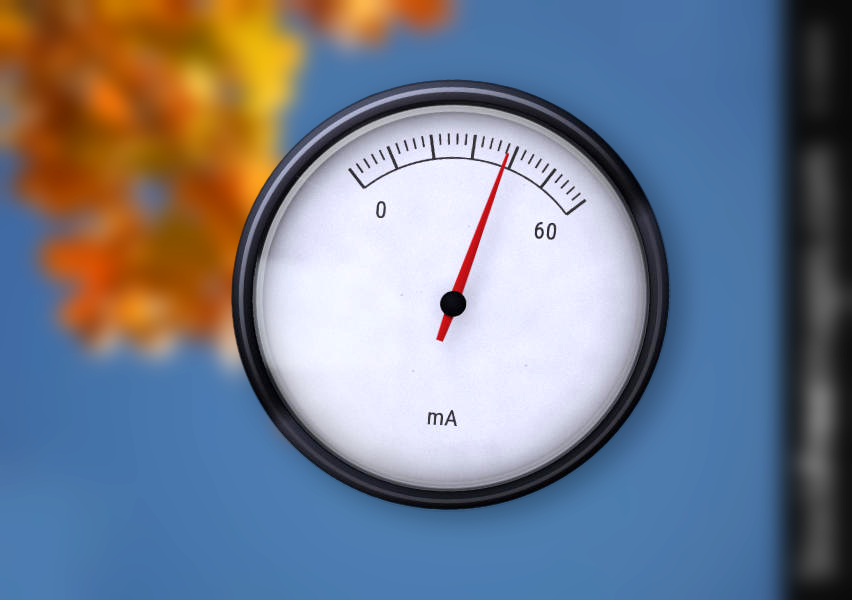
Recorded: 38 mA
